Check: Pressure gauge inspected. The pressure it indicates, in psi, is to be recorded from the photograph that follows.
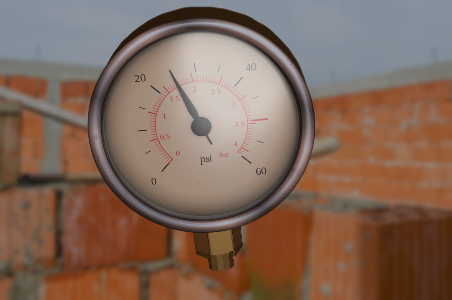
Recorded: 25 psi
